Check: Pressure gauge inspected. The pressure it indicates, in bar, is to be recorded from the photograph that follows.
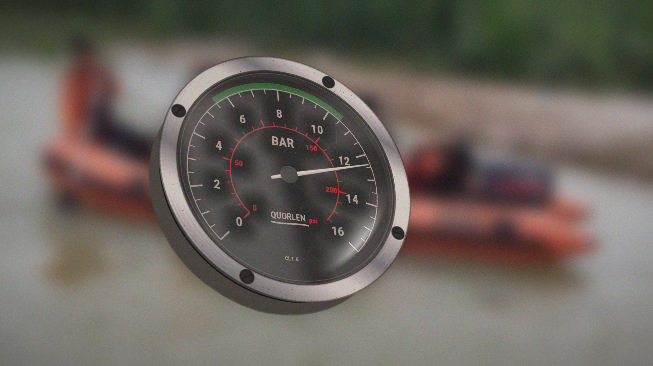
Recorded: 12.5 bar
